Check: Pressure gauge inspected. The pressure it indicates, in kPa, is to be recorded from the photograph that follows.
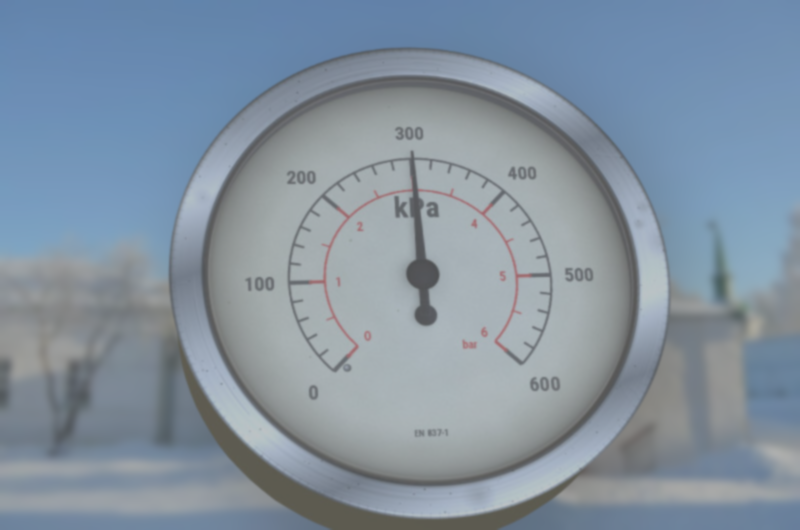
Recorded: 300 kPa
